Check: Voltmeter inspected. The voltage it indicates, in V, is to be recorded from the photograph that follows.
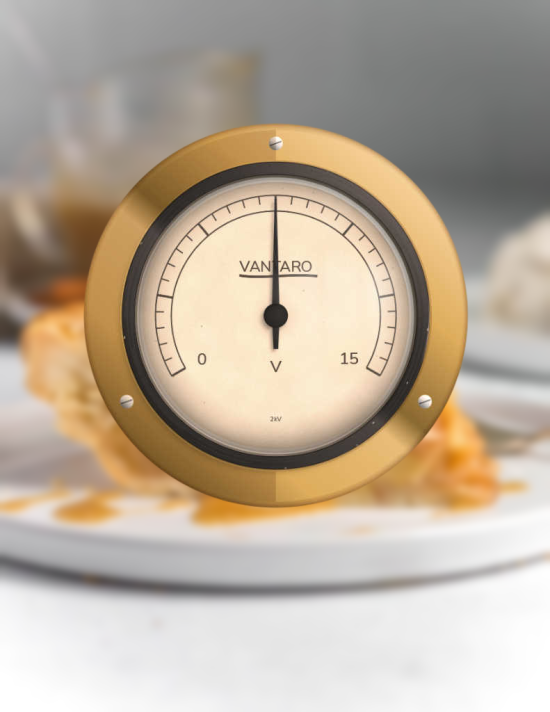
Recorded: 7.5 V
